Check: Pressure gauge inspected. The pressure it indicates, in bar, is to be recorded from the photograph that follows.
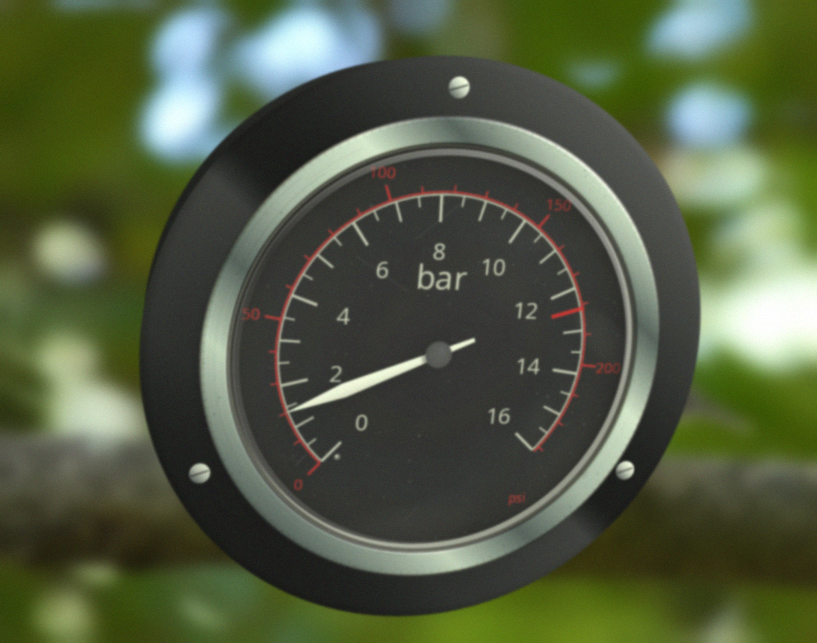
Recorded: 1.5 bar
